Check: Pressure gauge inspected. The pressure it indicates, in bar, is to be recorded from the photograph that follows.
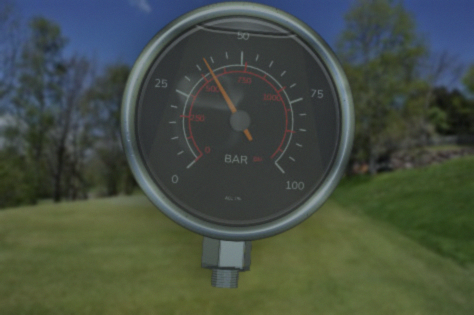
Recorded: 37.5 bar
